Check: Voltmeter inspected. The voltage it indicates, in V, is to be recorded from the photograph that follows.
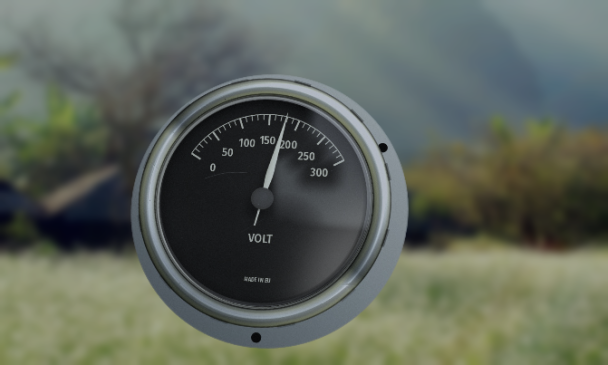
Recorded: 180 V
